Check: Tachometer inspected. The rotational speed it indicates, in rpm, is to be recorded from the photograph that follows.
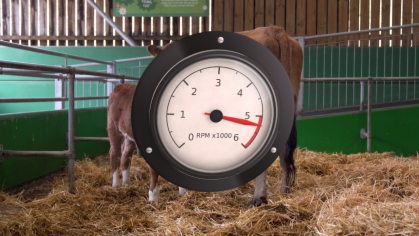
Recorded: 5250 rpm
